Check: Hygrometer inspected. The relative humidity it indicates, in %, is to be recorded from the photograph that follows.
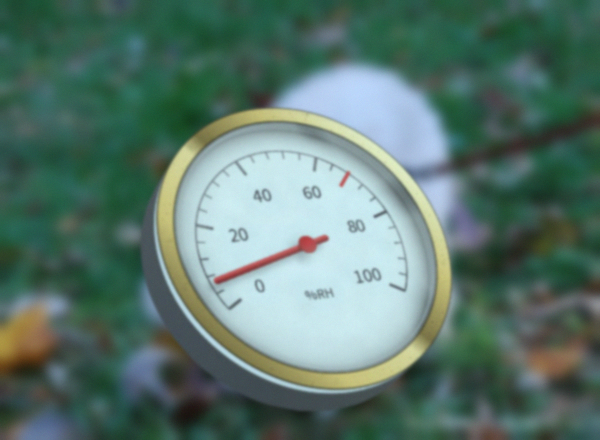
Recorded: 6 %
